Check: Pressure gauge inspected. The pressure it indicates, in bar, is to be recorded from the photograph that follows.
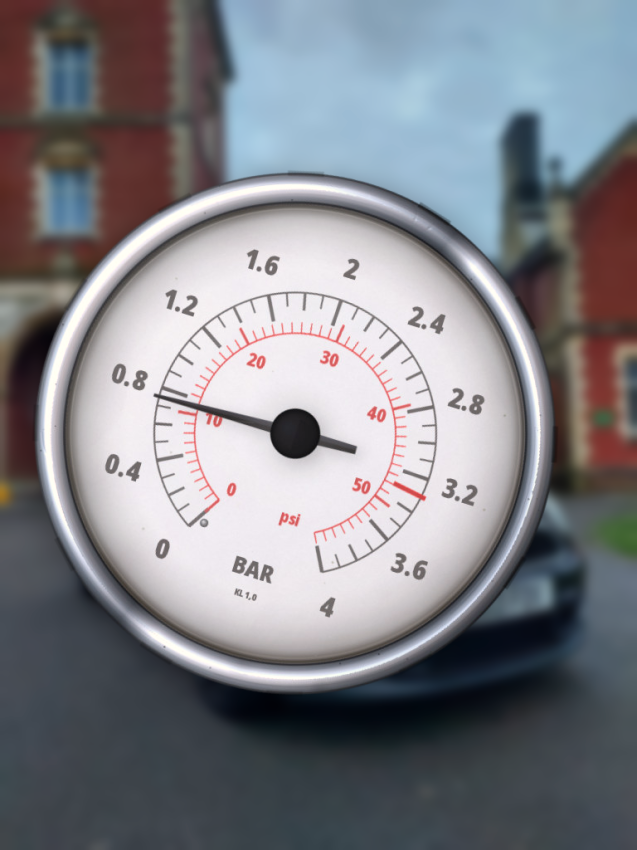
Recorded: 0.75 bar
